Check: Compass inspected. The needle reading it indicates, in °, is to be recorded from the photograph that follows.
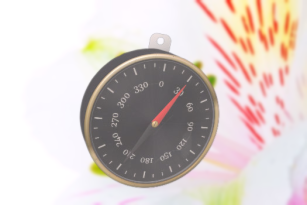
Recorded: 30 °
